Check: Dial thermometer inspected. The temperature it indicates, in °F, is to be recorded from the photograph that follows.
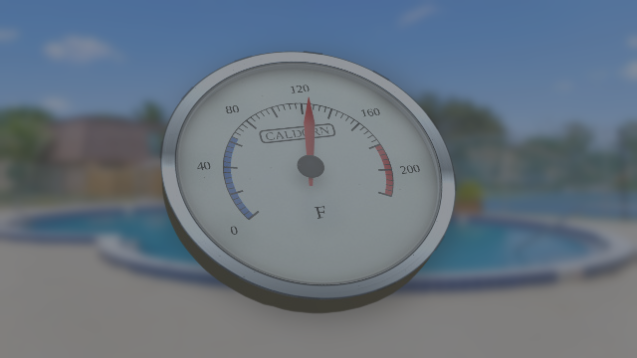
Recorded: 124 °F
